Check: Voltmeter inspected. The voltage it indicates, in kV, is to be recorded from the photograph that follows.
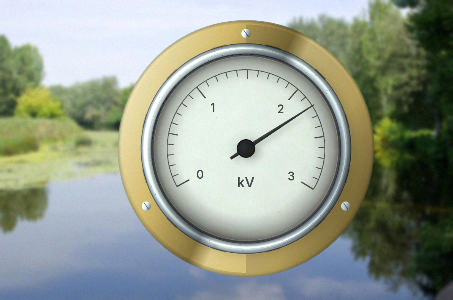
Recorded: 2.2 kV
